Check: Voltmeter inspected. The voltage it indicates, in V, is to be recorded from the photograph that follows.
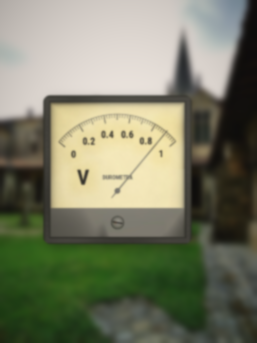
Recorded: 0.9 V
